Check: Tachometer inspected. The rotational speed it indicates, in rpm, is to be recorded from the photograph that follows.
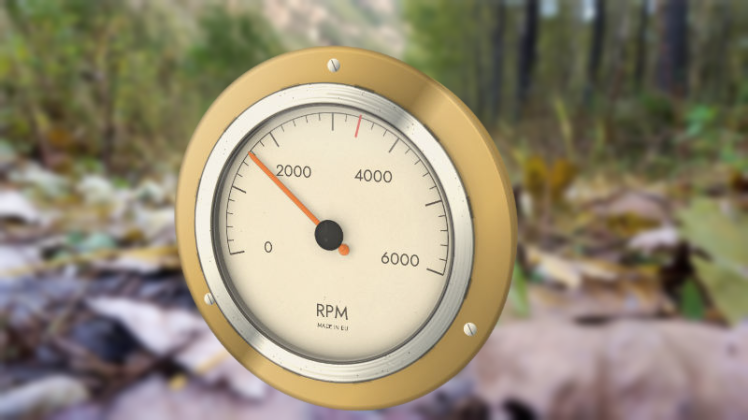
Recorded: 1600 rpm
